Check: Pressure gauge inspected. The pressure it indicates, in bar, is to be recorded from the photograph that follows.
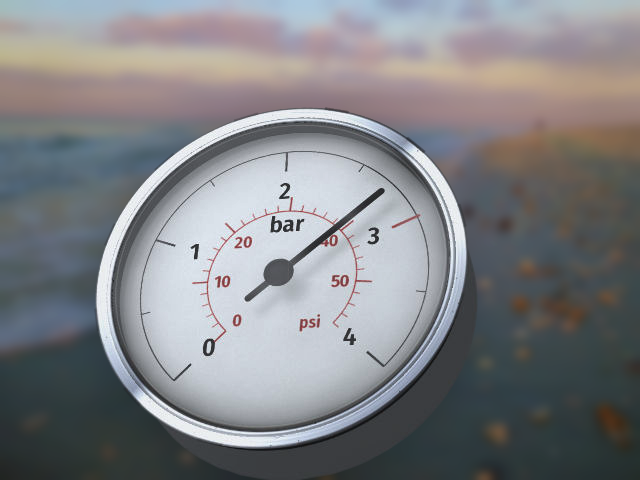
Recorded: 2.75 bar
